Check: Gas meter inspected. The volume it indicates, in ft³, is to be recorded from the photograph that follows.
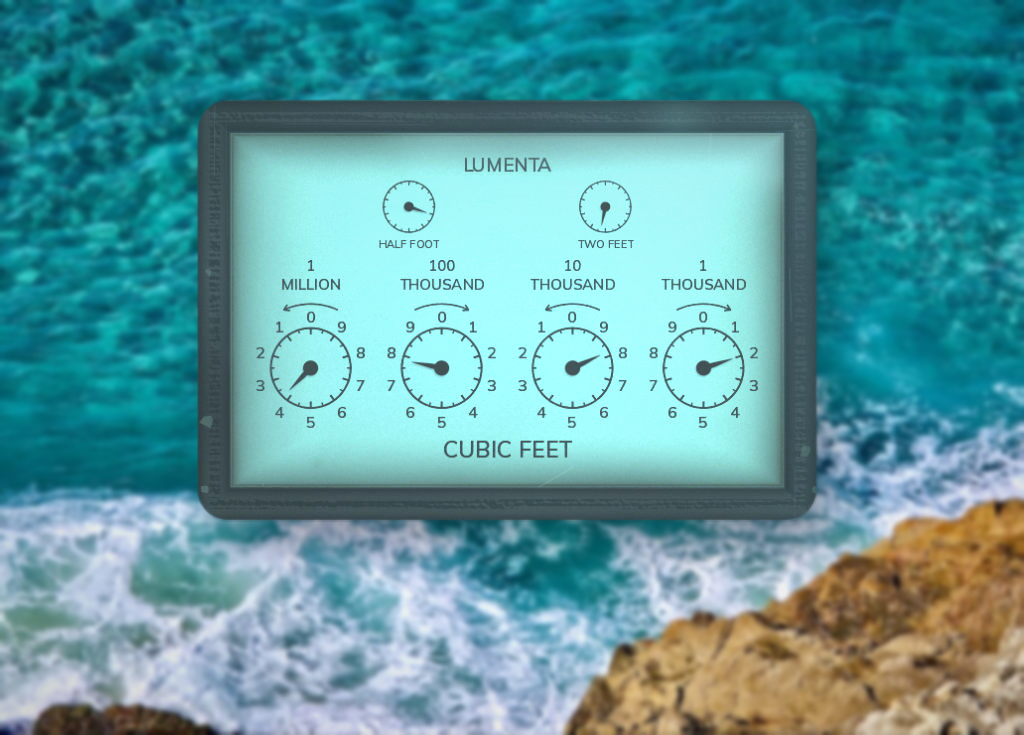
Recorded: 378200 ft³
